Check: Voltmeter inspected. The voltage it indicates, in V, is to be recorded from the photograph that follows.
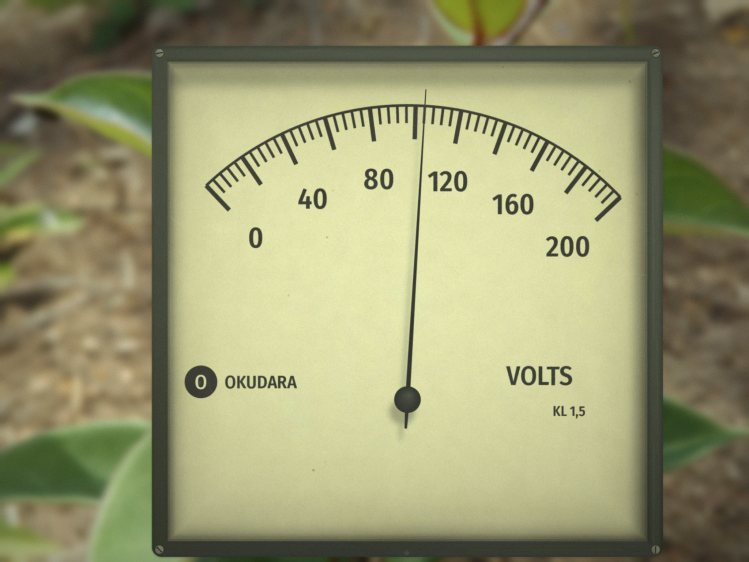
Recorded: 104 V
